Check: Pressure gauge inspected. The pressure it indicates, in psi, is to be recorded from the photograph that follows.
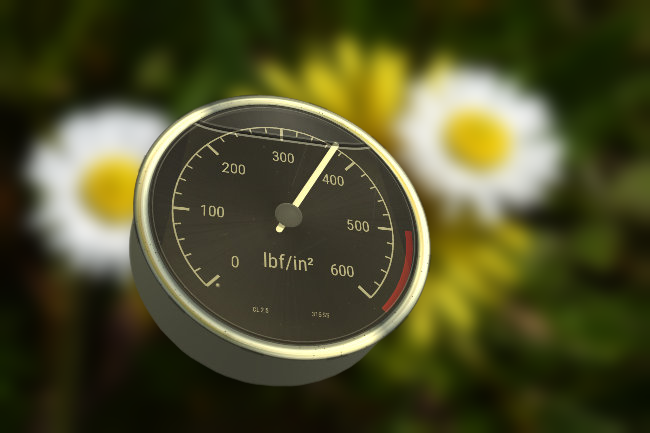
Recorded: 370 psi
